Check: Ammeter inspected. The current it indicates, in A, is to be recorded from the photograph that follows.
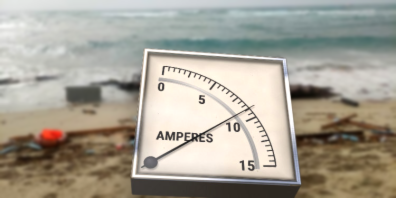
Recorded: 9 A
